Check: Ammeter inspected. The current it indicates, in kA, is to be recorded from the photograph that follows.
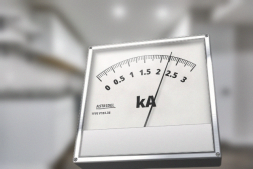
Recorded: 2.25 kA
